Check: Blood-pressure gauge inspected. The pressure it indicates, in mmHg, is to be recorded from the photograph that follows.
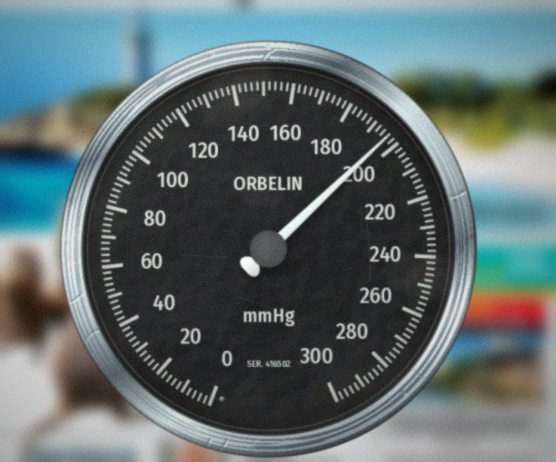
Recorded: 196 mmHg
